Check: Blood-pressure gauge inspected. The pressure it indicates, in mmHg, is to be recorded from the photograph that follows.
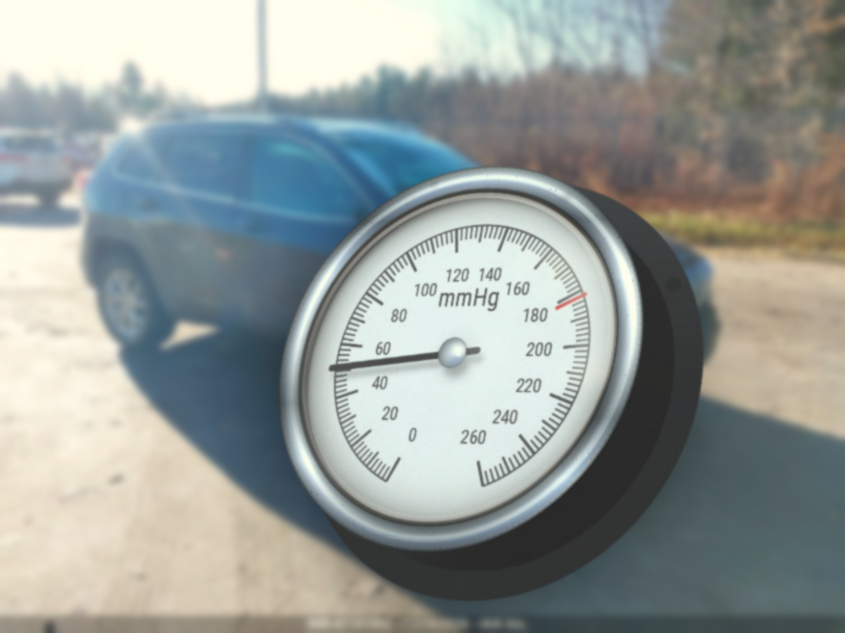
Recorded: 50 mmHg
